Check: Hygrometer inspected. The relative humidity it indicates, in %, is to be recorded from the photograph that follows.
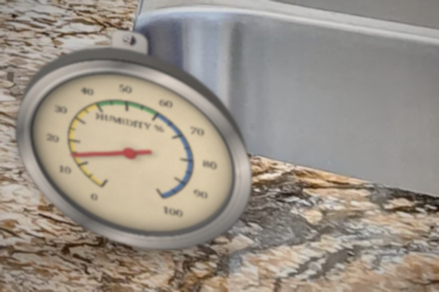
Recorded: 15 %
